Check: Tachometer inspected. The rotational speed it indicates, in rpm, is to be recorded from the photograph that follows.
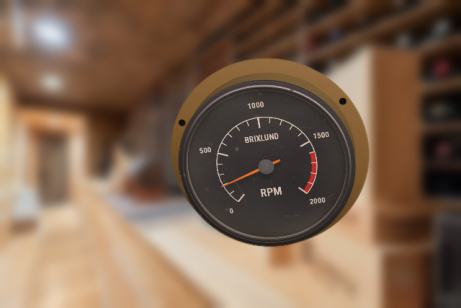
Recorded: 200 rpm
